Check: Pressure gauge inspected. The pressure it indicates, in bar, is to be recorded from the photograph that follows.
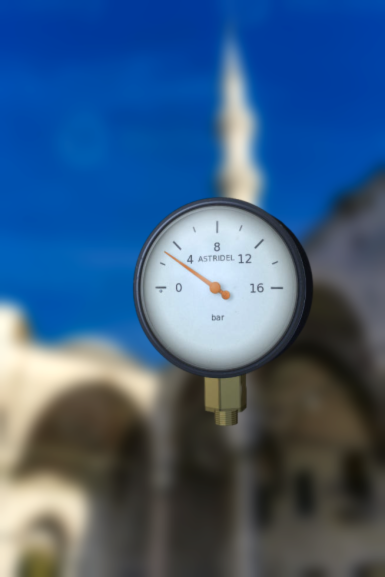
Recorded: 3 bar
